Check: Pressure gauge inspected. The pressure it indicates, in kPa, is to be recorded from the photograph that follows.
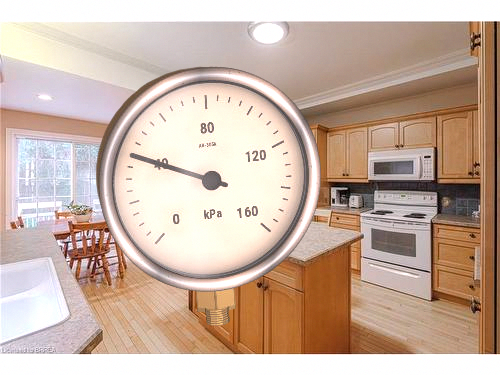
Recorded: 40 kPa
